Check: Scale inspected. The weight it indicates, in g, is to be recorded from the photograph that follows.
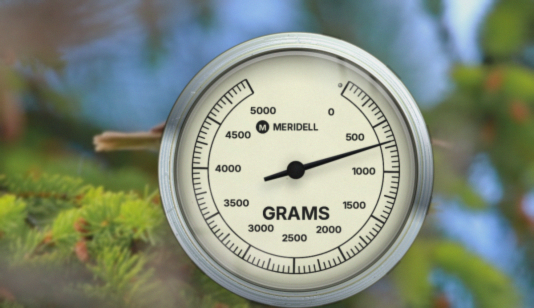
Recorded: 700 g
